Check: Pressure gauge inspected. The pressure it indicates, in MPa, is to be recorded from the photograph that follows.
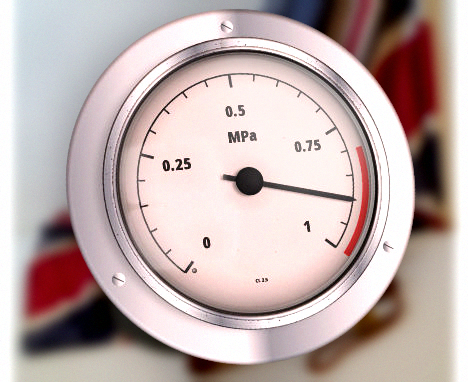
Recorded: 0.9 MPa
